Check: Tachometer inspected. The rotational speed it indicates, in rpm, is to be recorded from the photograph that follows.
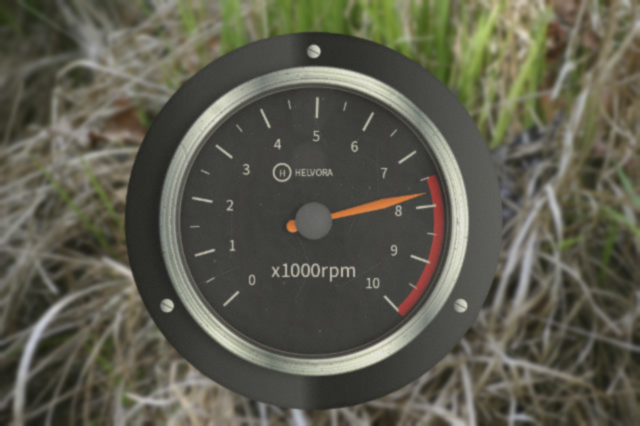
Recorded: 7750 rpm
